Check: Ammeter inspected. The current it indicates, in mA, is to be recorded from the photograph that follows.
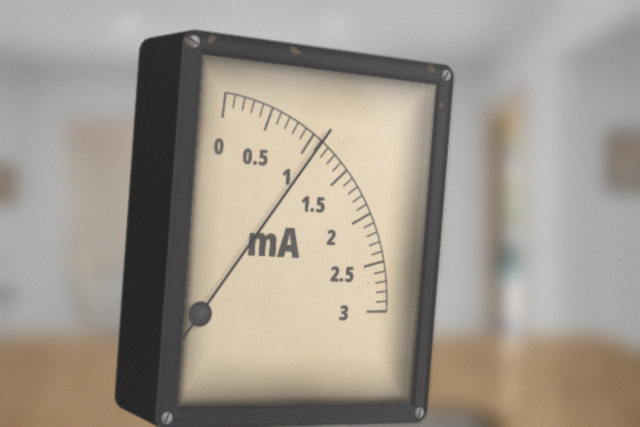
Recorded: 1.1 mA
